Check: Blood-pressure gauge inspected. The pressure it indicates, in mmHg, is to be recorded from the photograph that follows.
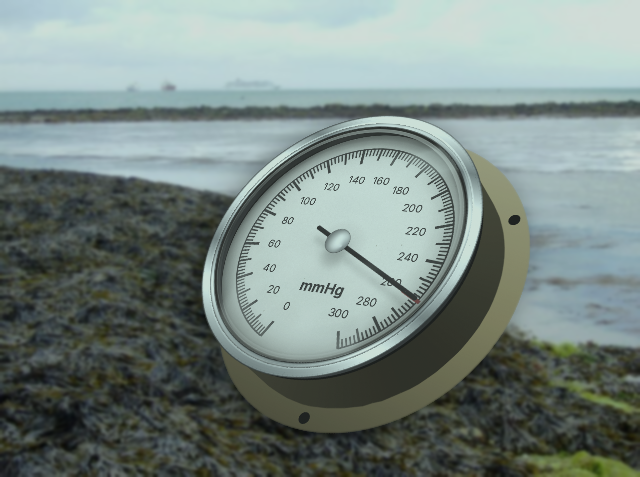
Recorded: 260 mmHg
